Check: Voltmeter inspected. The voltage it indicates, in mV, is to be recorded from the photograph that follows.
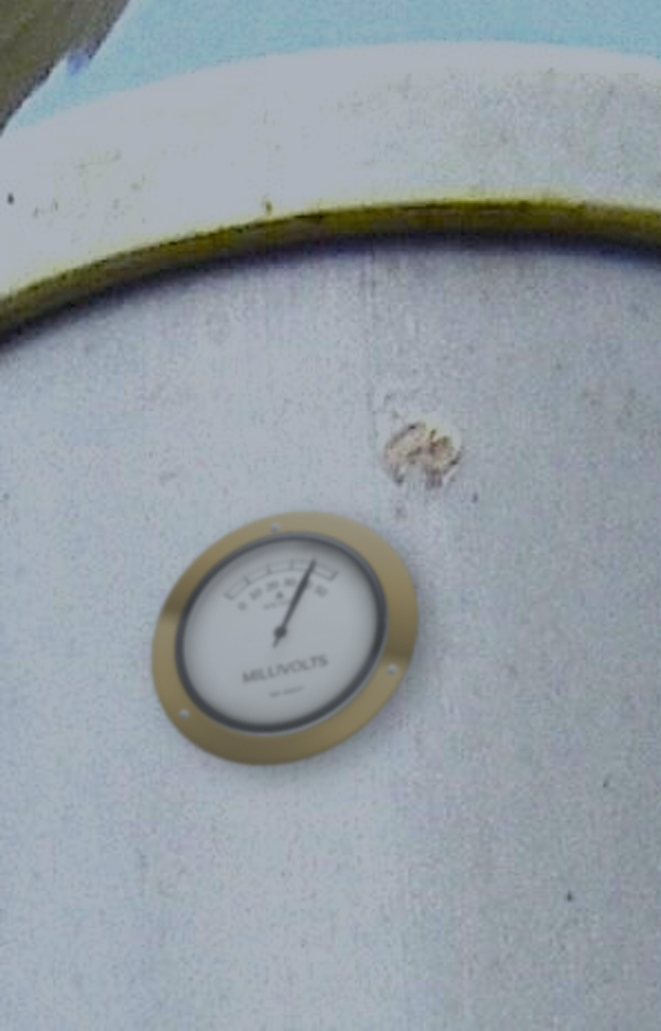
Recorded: 40 mV
